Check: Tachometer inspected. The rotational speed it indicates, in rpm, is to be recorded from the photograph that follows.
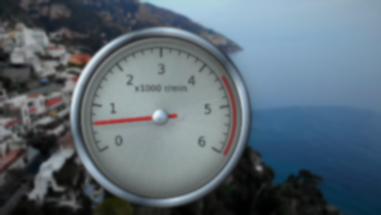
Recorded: 600 rpm
